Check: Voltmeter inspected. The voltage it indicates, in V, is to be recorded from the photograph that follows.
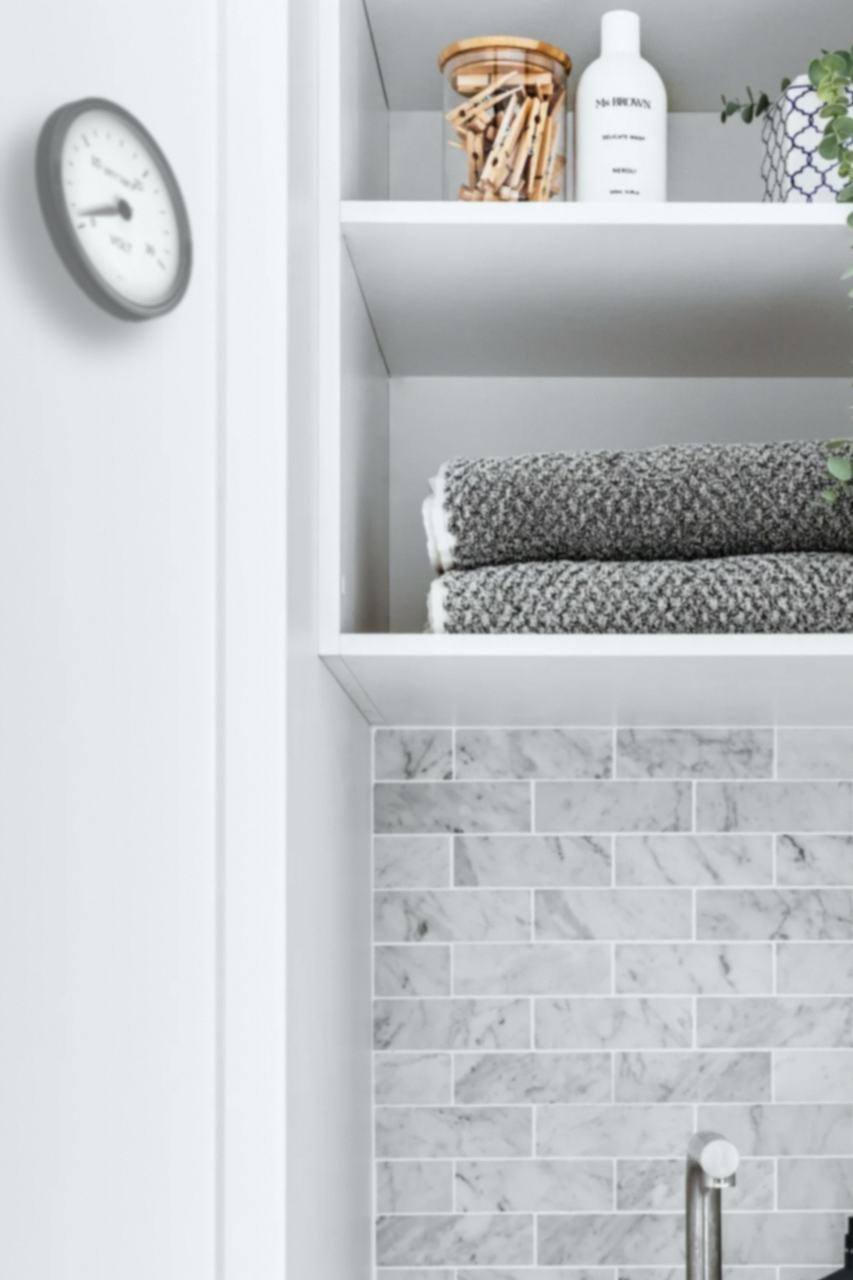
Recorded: 1 V
